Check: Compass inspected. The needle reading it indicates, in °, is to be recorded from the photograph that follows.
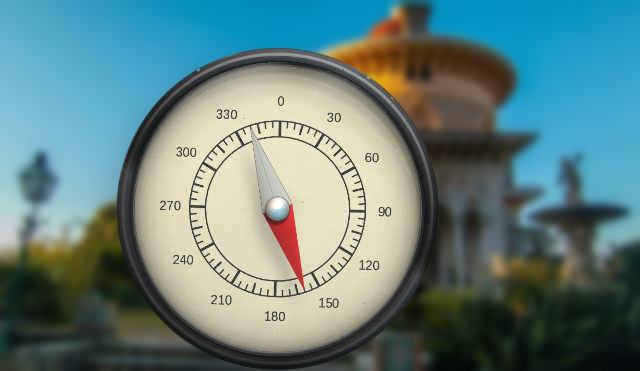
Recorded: 160 °
